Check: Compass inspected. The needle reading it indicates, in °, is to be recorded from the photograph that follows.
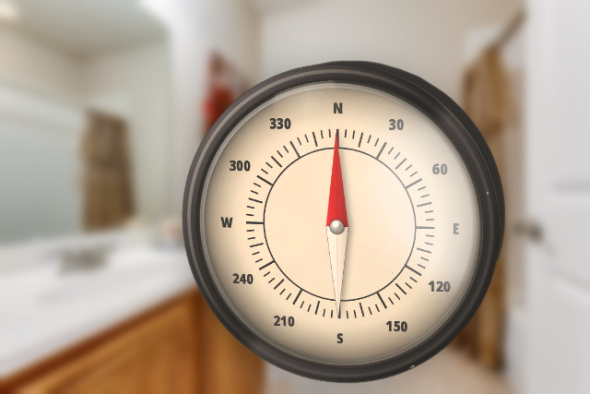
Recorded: 0 °
